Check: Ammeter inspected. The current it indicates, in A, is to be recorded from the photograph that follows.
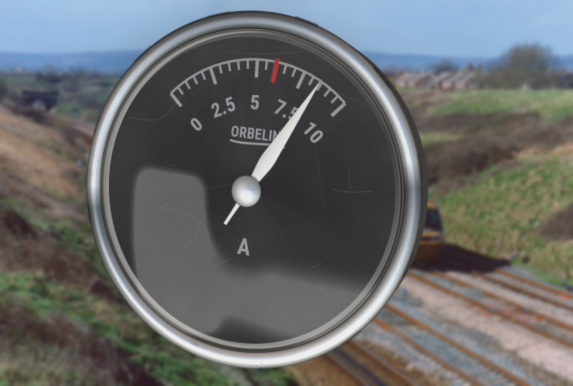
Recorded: 8.5 A
